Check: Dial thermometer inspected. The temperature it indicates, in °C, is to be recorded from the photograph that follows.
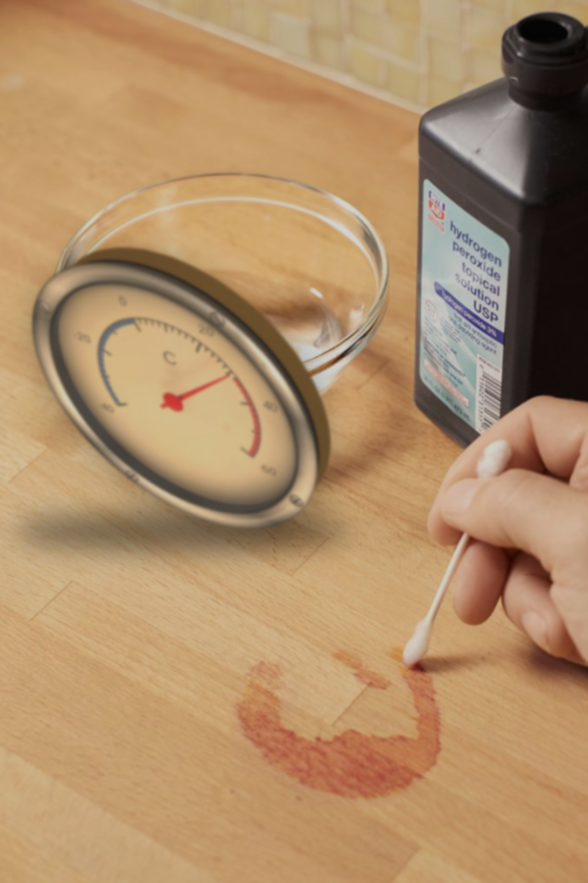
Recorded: 30 °C
